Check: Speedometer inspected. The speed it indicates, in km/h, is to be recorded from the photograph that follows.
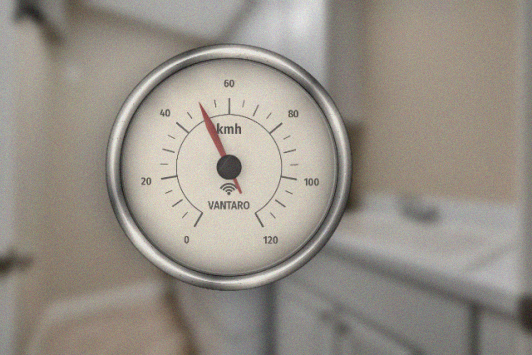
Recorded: 50 km/h
